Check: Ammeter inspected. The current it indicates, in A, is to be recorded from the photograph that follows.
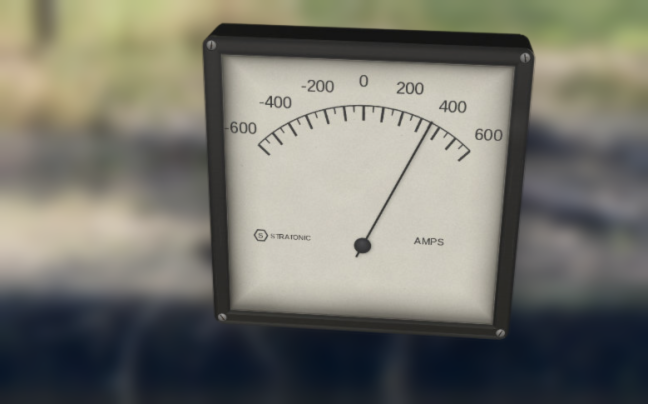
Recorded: 350 A
